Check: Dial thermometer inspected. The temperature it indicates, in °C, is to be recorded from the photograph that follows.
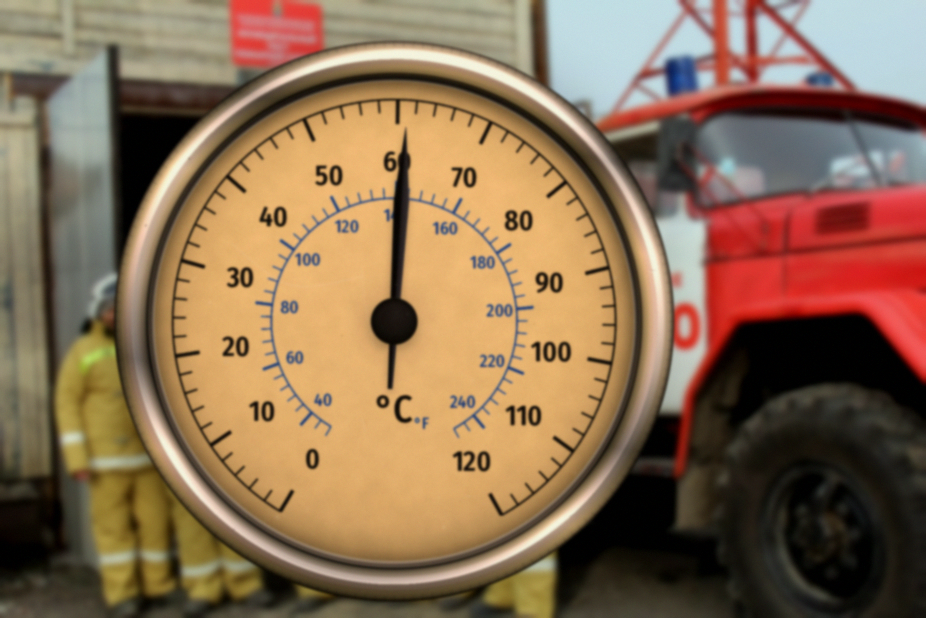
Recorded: 61 °C
